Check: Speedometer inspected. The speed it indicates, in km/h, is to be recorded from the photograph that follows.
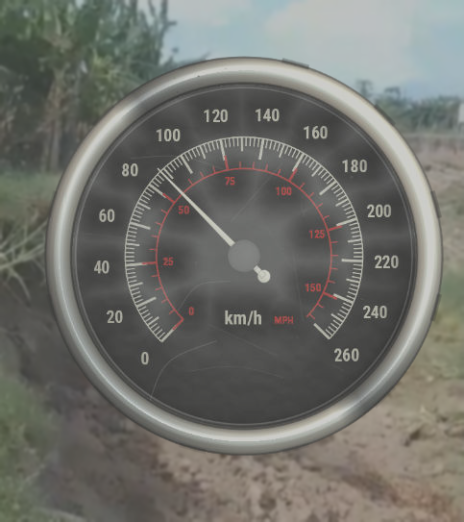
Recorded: 88 km/h
